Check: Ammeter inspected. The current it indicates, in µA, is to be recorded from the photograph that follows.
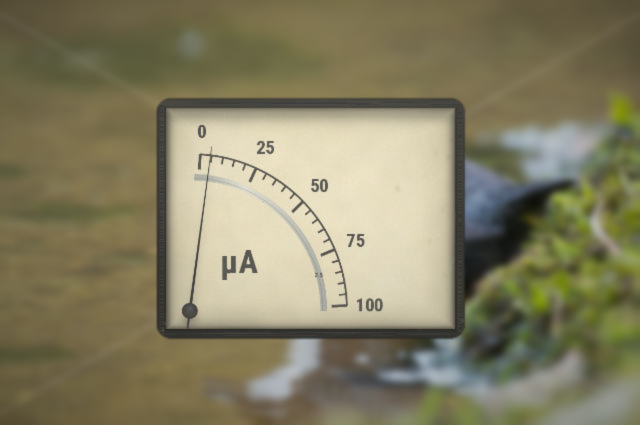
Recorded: 5 µA
